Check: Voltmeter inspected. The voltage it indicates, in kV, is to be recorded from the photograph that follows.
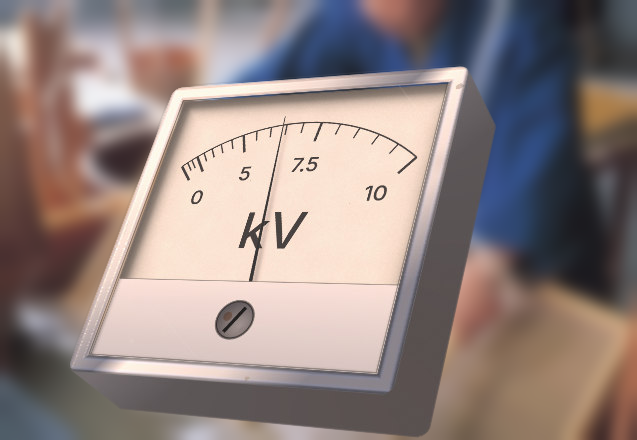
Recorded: 6.5 kV
